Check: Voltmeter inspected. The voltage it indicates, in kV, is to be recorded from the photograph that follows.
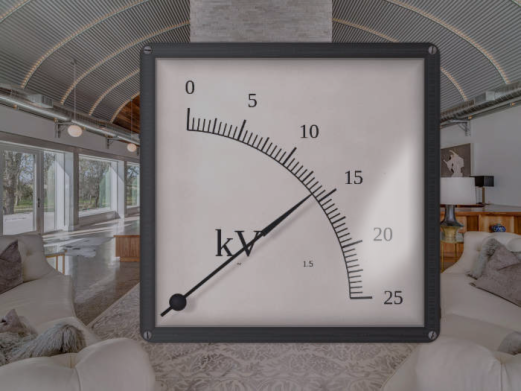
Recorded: 14 kV
